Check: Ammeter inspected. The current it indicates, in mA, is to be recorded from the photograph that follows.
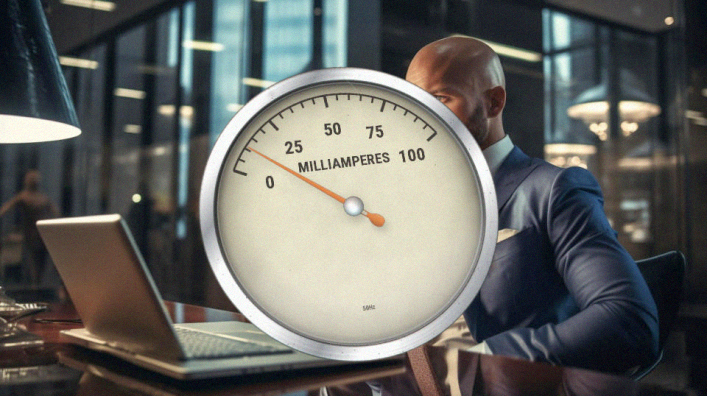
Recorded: 10 mA
